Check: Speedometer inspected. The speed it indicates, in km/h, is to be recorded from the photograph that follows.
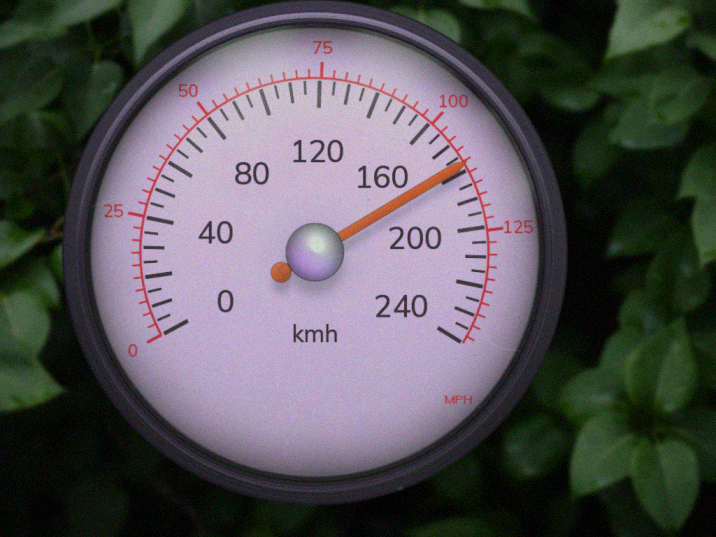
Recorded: 177.5 km/h
